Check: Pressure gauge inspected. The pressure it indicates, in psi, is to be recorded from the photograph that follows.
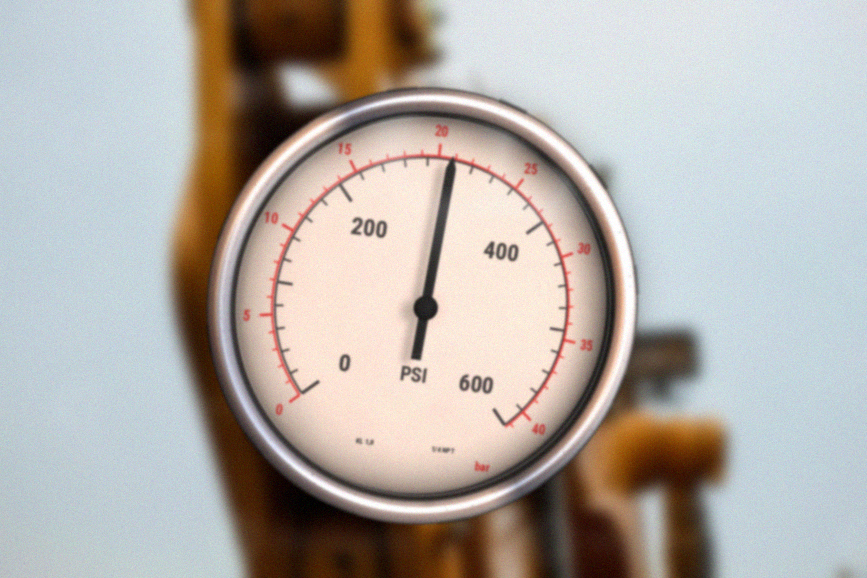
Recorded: 300 psi
